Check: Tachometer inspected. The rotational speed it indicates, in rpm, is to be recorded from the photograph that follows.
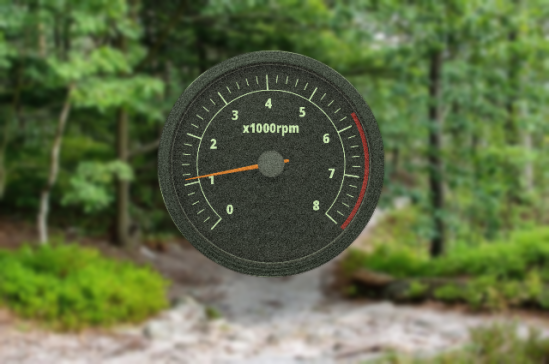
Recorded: 1100 rpm
